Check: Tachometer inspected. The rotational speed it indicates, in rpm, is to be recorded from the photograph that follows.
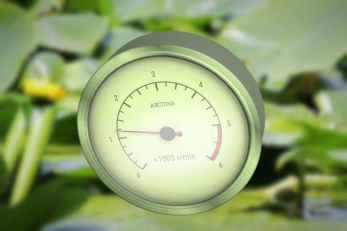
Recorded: 1250 rpm
